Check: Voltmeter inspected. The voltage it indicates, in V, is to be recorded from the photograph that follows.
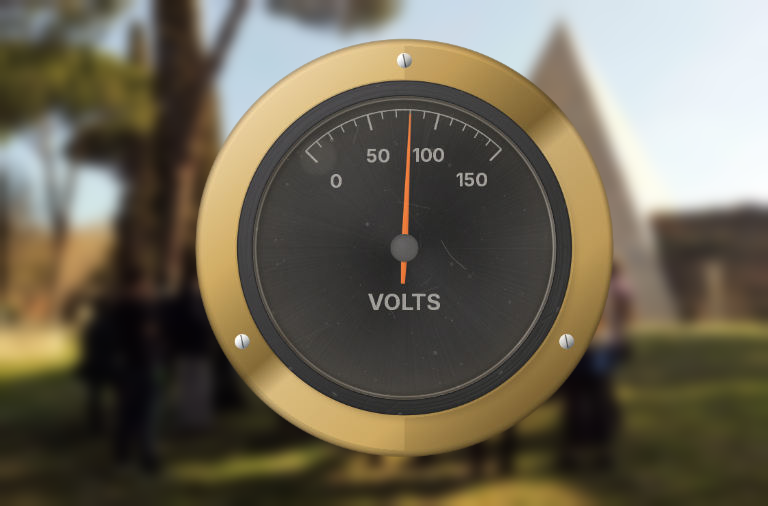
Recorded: 80 V
